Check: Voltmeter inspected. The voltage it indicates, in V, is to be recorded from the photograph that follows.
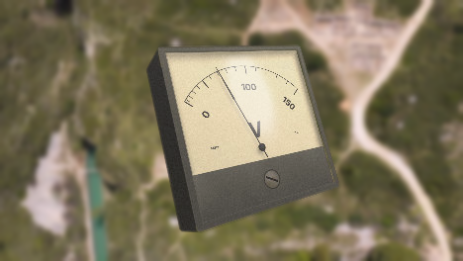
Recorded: 70 V
